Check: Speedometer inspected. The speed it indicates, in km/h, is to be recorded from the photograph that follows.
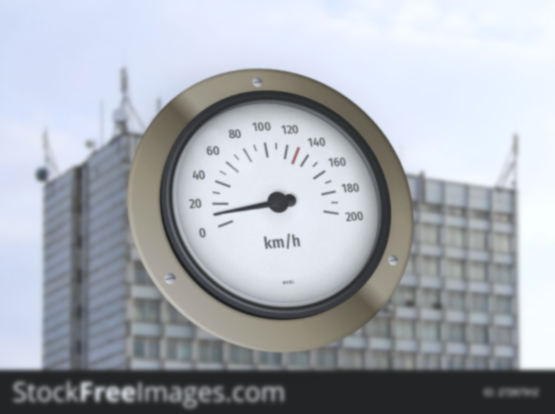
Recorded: 10 km/h
